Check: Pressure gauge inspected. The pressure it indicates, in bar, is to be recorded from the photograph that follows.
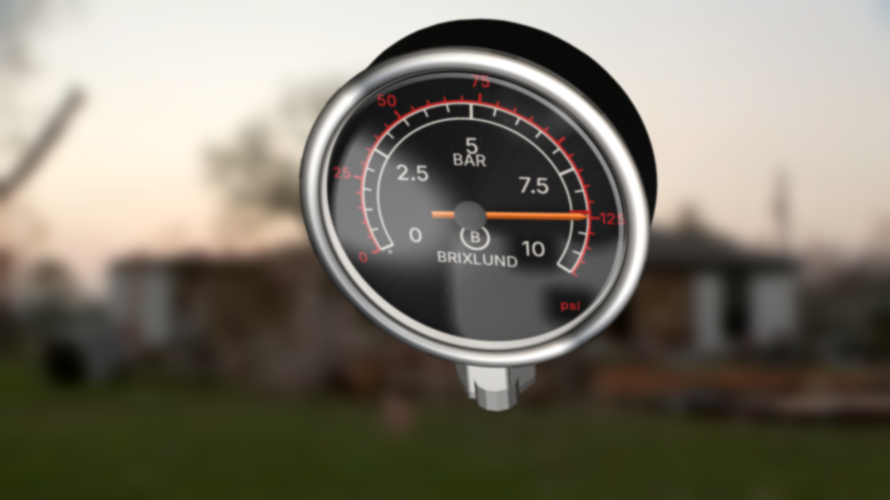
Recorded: 8.5 bar
